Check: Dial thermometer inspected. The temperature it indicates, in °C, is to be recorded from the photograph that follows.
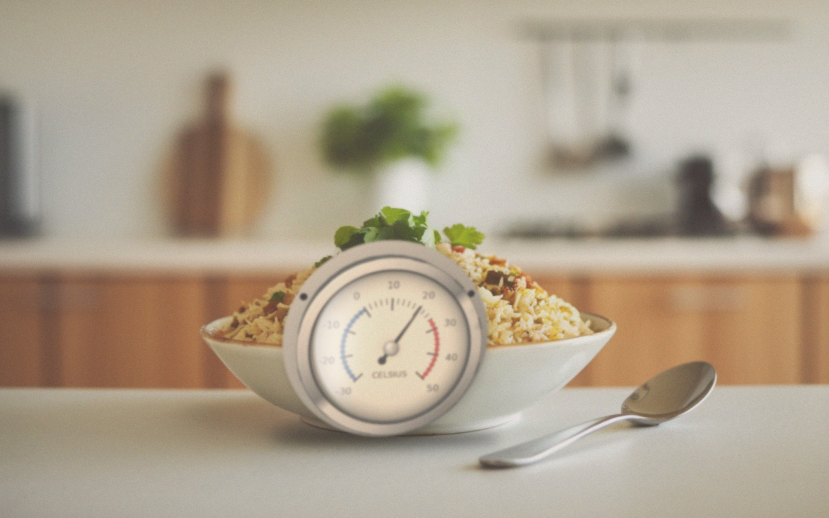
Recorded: 20 °C
